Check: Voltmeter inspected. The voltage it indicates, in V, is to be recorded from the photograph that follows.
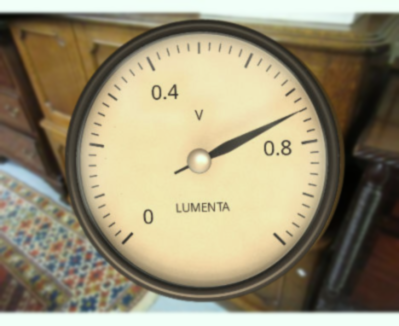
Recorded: 0.74 V
